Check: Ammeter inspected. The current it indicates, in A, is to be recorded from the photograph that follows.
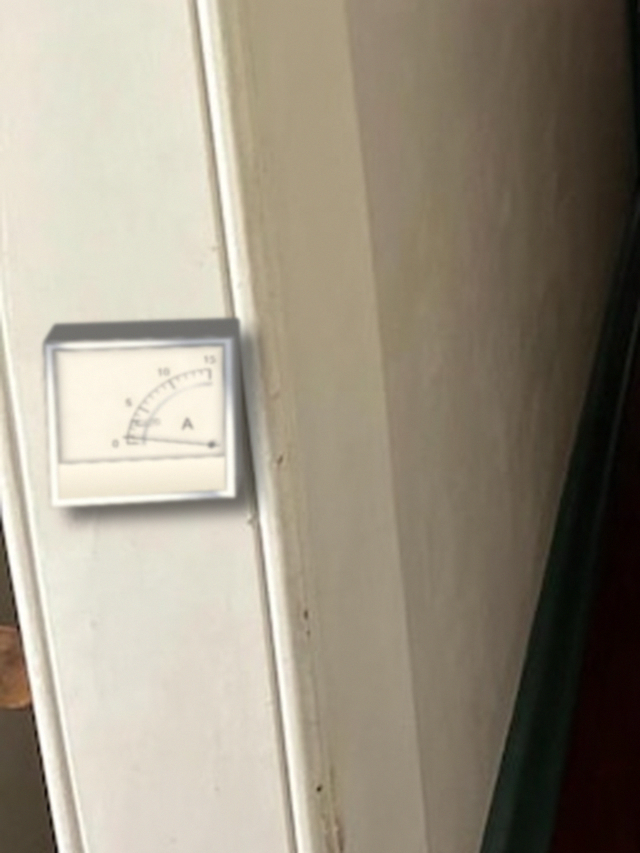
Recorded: 1 A
